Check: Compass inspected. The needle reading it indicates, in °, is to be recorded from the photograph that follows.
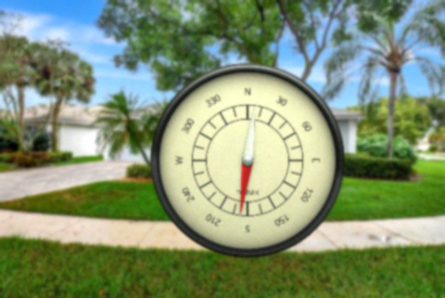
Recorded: 187.5 °
